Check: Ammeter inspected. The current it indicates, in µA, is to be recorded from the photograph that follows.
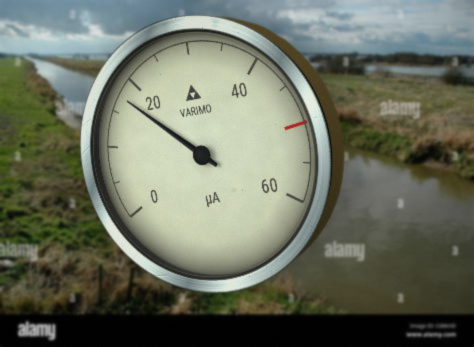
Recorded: 17.5 µA
